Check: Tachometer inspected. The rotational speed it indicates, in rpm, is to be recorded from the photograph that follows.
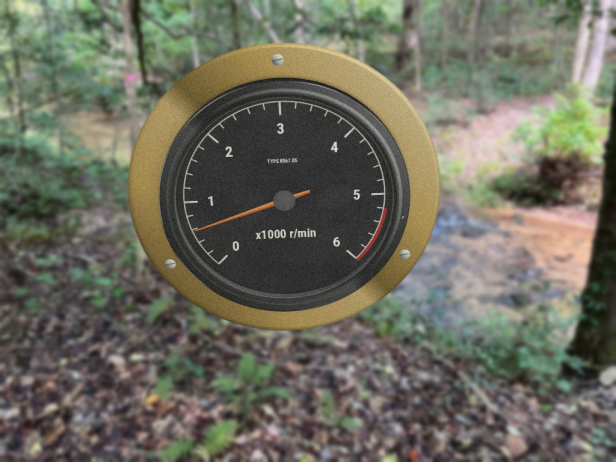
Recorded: 600 rpm
